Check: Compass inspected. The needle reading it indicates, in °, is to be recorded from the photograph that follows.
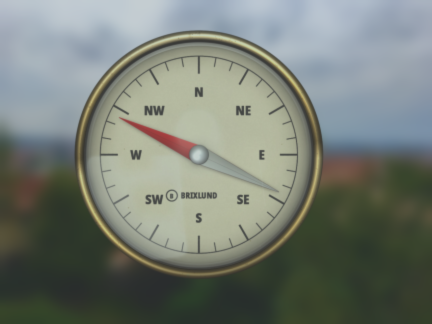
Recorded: 295 °
